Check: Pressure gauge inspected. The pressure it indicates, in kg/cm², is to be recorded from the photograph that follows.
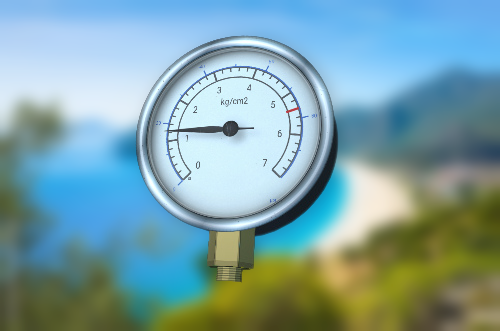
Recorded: 1.2 kg/cm²
